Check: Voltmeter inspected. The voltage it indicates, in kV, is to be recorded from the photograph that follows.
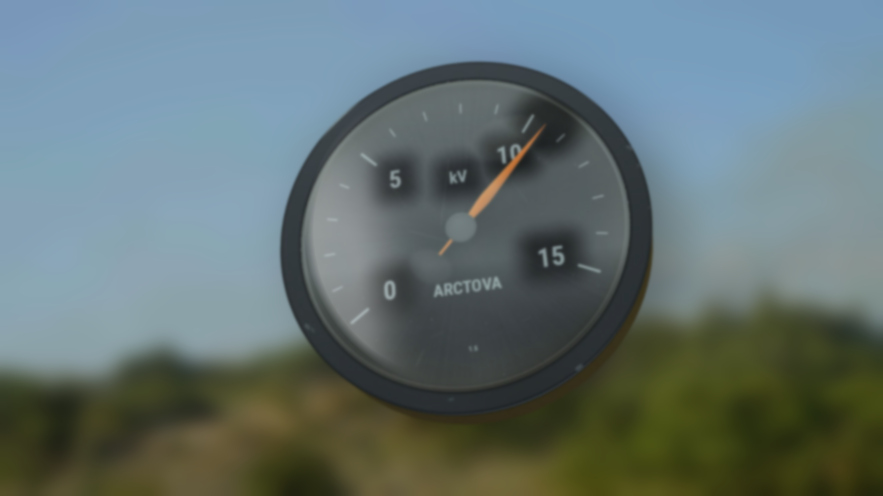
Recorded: 10.5 kV
